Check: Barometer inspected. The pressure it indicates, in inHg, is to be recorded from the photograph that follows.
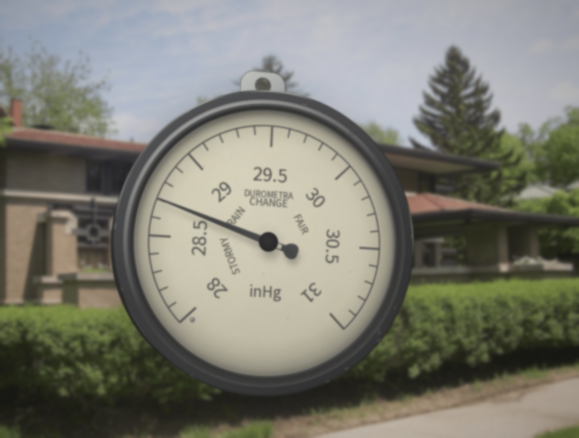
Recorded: 28.7 inHg
